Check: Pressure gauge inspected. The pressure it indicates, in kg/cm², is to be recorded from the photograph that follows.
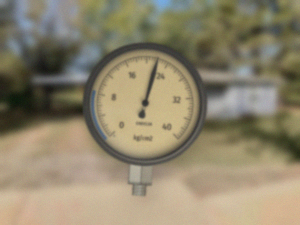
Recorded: 22 kg/cm²
